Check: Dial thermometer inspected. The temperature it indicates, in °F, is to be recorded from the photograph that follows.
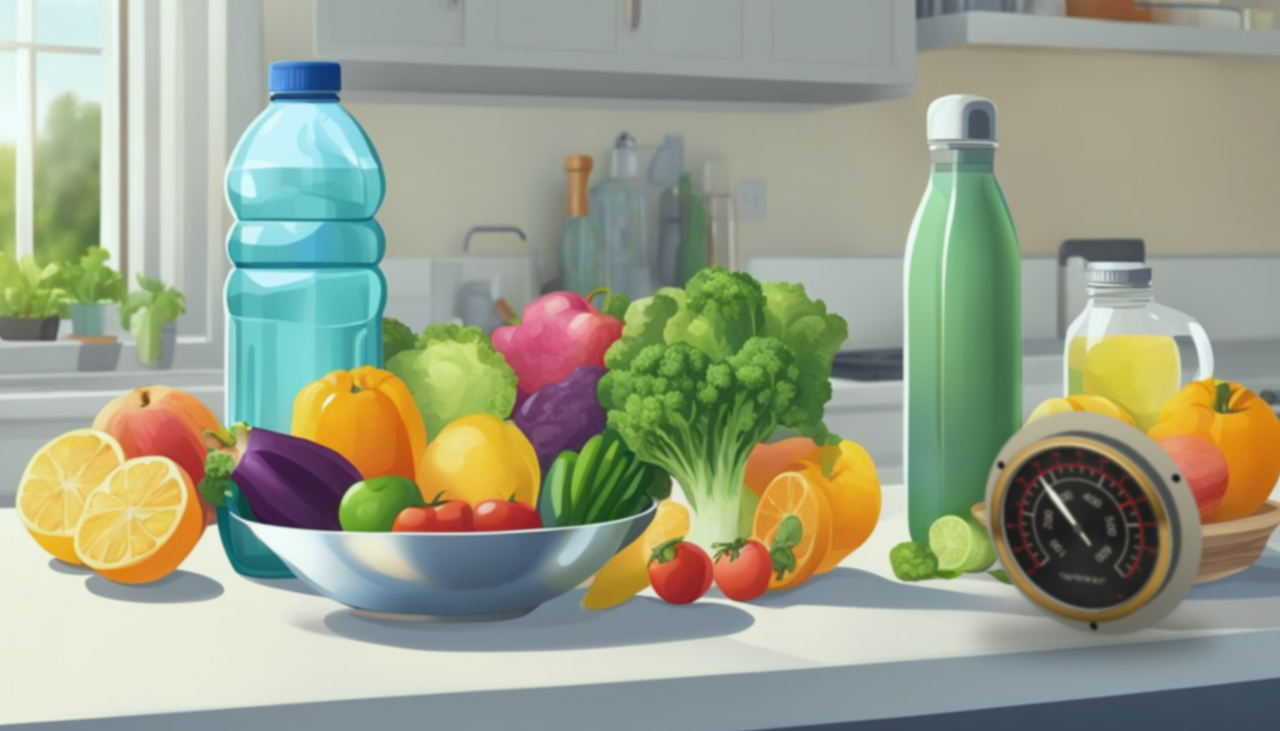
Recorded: 280 °F
